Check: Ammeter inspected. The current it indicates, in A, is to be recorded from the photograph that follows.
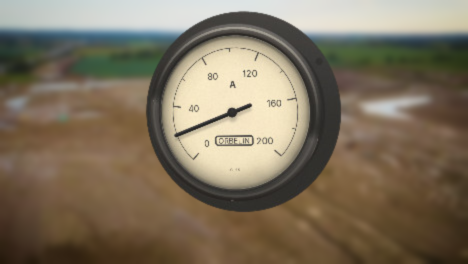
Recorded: 20 A
